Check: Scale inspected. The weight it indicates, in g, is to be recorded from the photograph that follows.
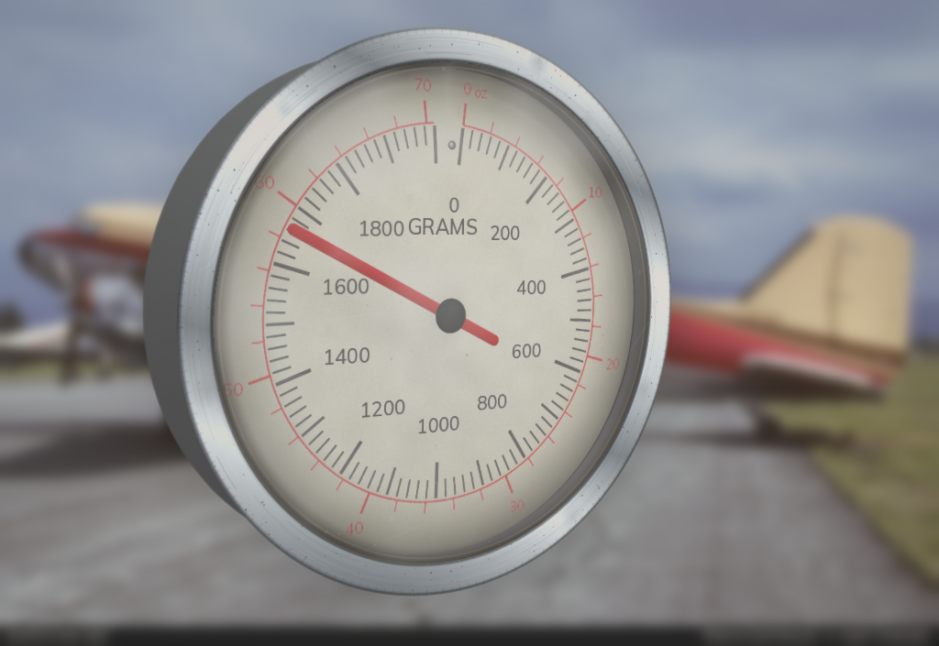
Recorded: 1660 g
